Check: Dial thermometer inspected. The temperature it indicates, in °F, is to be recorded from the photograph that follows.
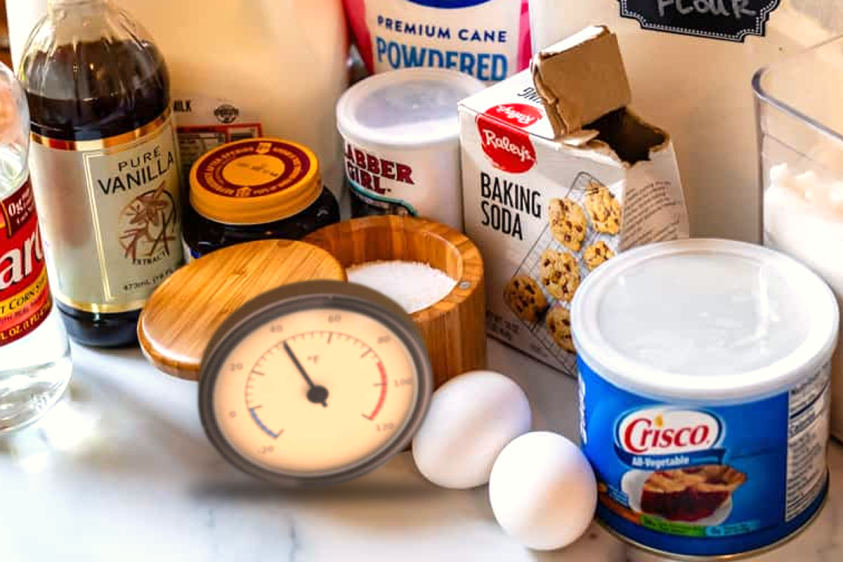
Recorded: 40 °F
